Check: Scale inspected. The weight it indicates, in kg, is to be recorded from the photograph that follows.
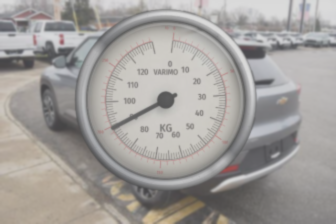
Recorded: 90 kg
